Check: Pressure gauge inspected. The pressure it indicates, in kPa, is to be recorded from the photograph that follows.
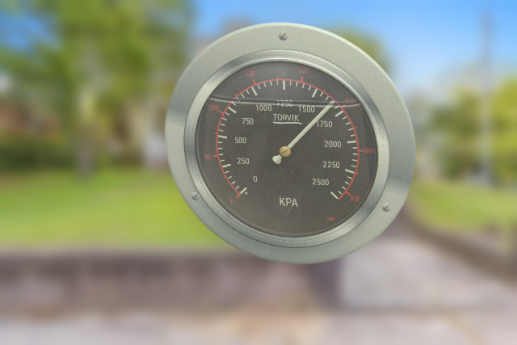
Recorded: 1650 kPa
